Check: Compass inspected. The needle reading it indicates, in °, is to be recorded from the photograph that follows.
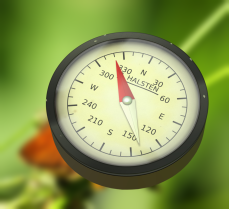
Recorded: 320 °
